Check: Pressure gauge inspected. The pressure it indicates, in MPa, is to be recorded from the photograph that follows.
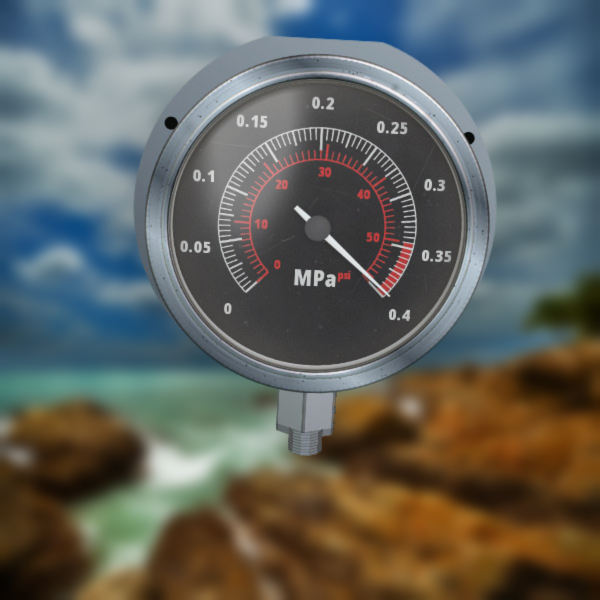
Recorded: 0.395 MPa
